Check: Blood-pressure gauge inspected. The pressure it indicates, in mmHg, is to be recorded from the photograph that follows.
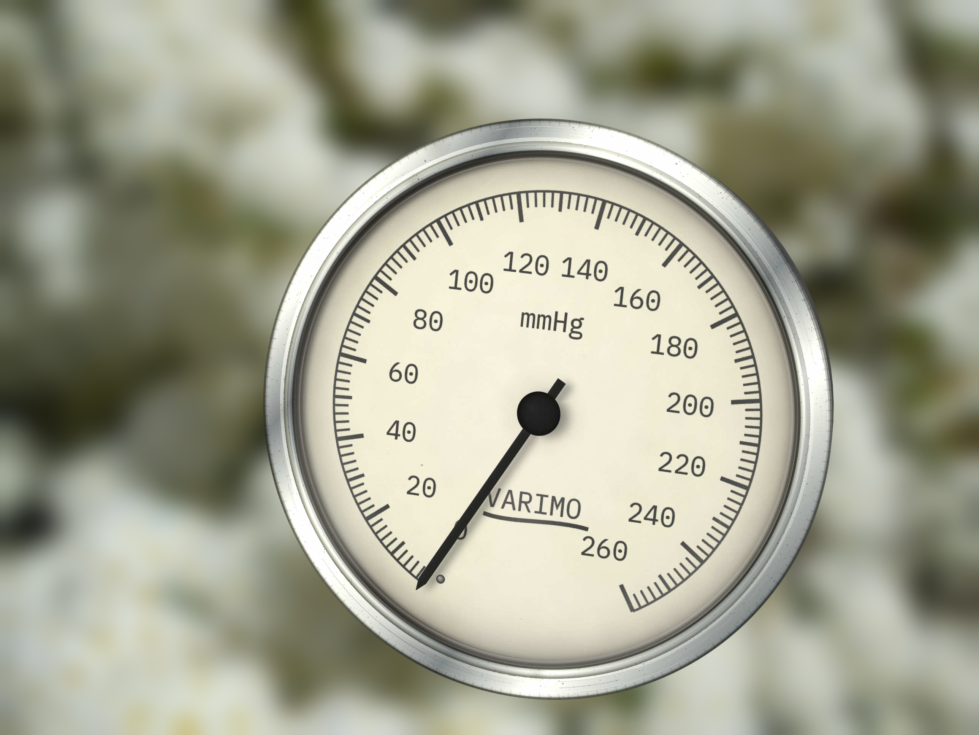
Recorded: 0 mmHg
